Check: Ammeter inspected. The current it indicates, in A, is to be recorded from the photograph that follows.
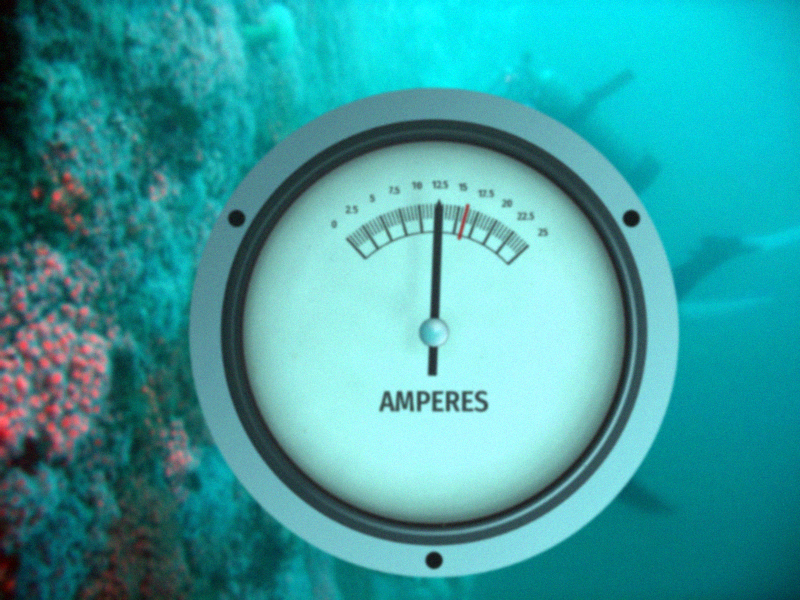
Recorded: 12.5 A
